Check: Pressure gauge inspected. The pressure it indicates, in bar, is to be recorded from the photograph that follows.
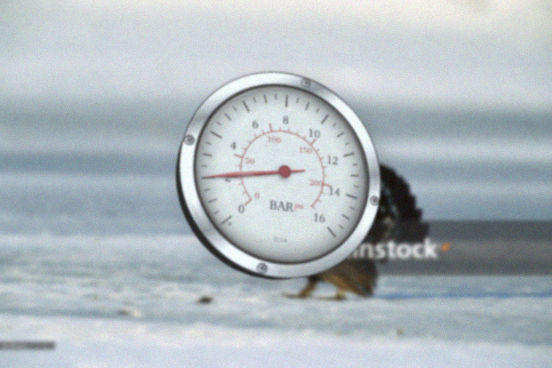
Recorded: 2 bar
